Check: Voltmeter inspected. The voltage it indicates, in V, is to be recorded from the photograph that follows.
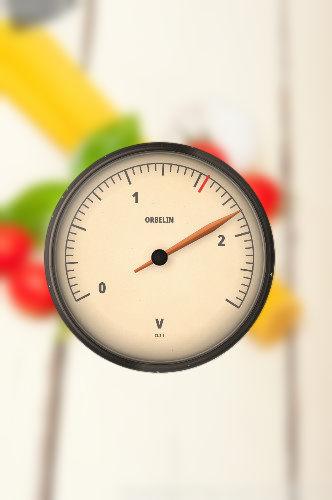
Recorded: 1.85 V
